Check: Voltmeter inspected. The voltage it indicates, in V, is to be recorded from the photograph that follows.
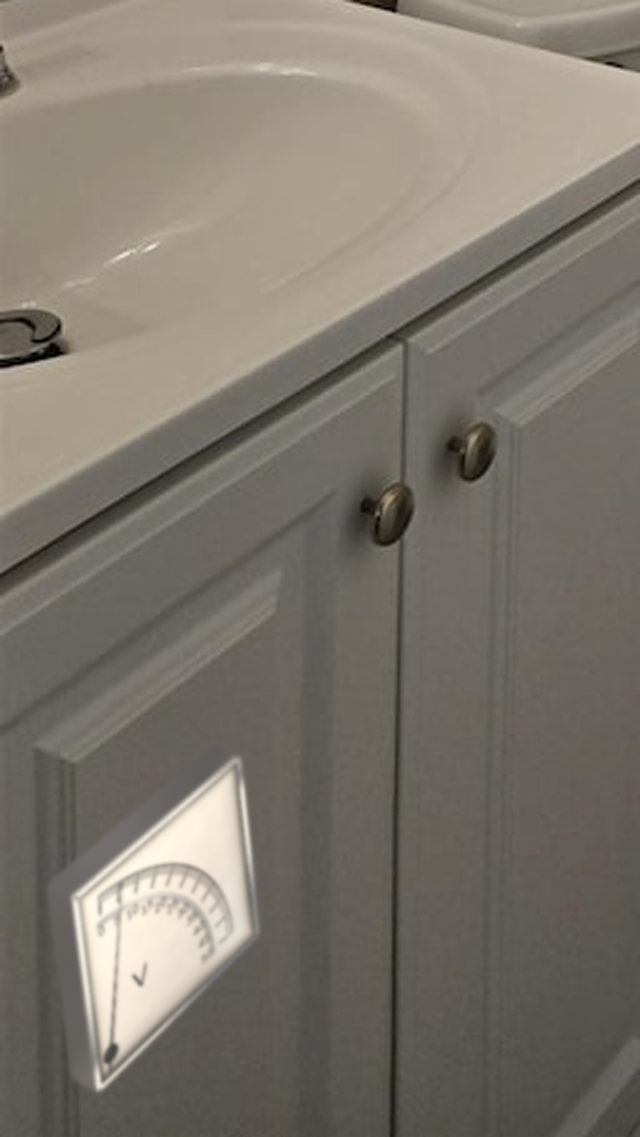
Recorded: 5 V
